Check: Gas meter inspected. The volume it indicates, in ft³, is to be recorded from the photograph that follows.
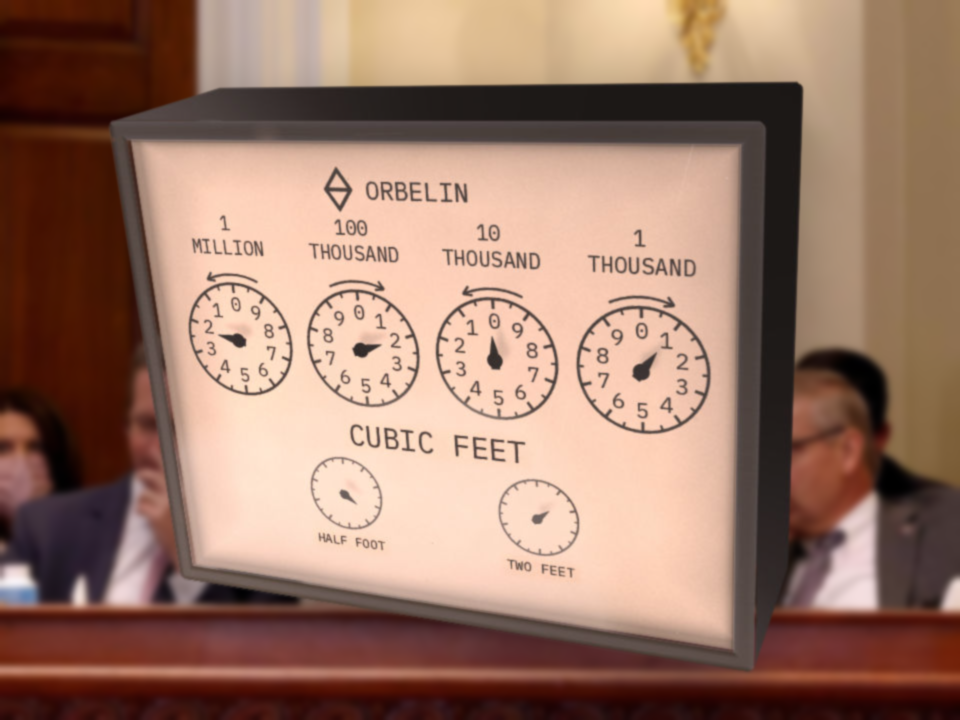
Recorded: 220100 ft³
